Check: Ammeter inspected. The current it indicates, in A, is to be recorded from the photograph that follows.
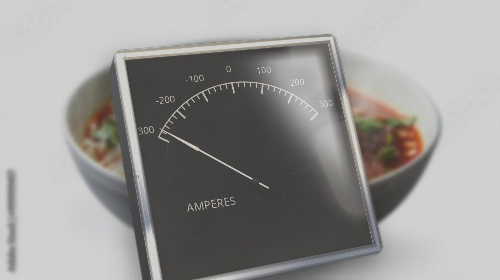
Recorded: -280 A
